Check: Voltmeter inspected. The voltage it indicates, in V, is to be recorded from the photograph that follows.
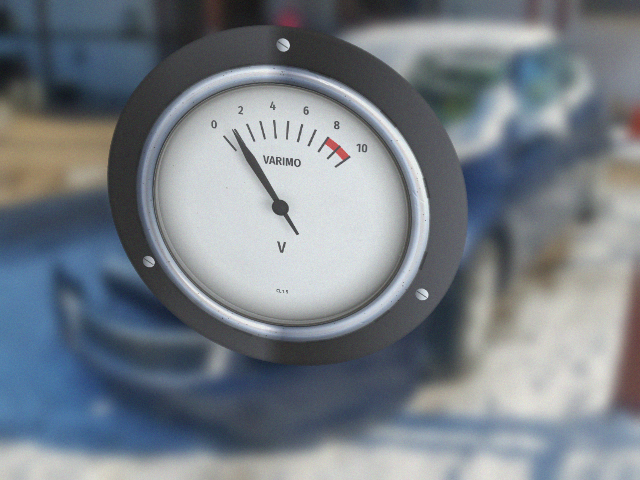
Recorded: 1 V
